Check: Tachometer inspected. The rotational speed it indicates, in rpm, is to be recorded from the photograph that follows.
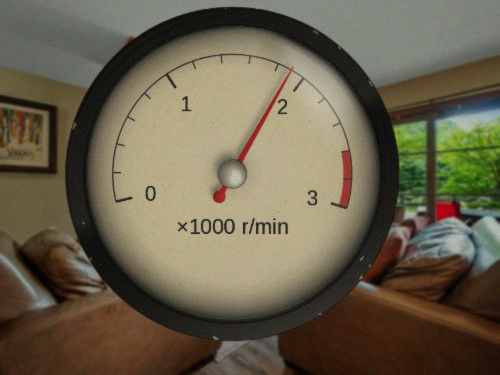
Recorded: 1900 rpm
